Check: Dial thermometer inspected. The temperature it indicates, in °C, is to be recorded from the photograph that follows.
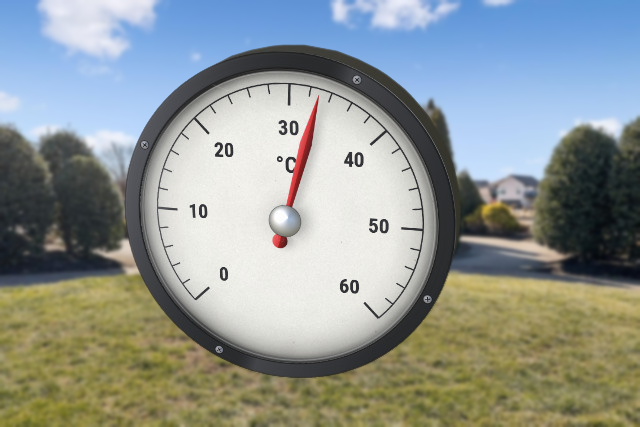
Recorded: 33 °C
